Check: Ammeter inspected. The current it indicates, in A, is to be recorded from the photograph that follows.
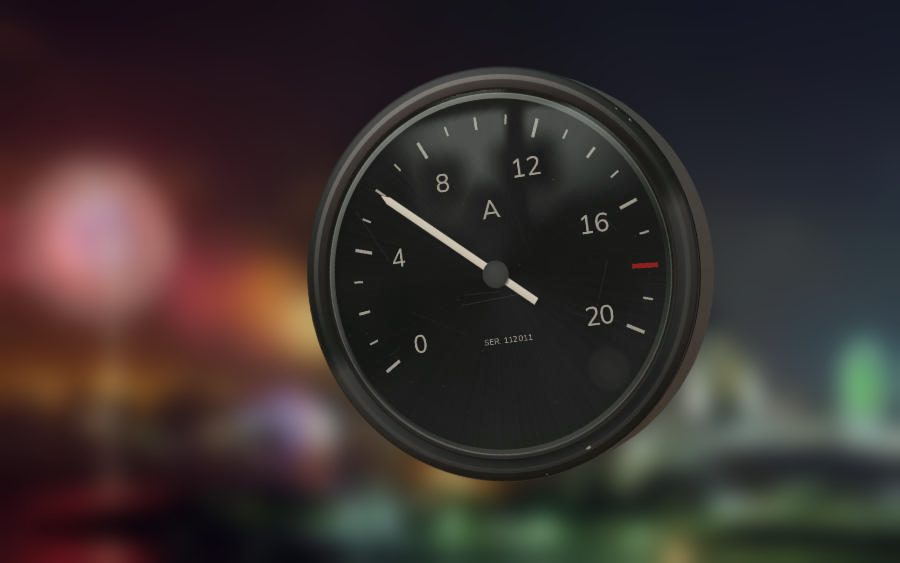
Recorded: 6 A
